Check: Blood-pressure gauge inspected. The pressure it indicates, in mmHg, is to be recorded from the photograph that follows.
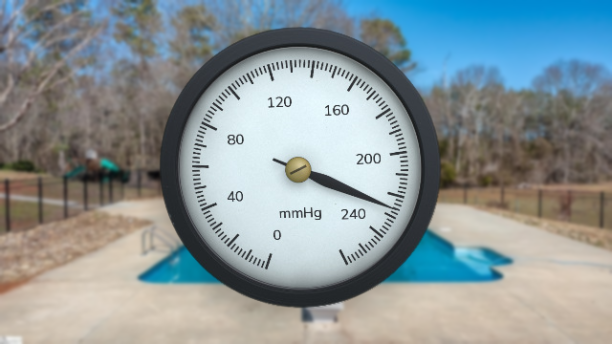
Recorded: 226 mmHg
